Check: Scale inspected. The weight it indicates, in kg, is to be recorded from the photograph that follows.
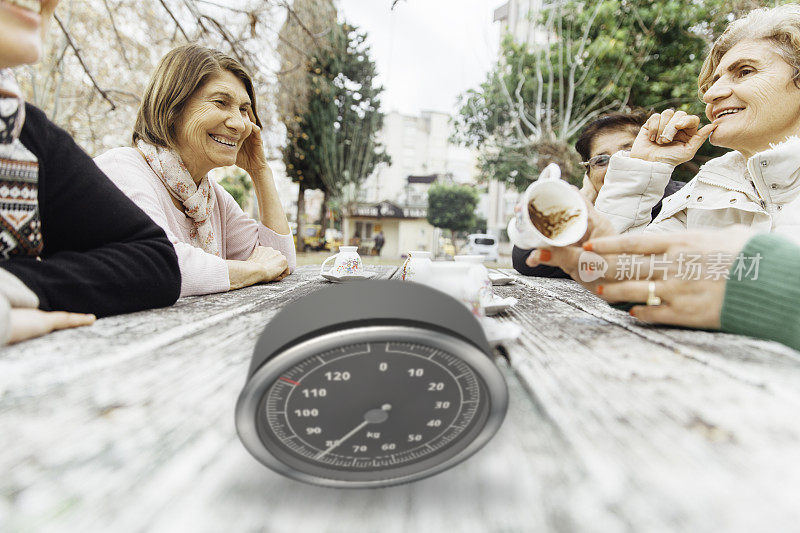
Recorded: 80 kg
